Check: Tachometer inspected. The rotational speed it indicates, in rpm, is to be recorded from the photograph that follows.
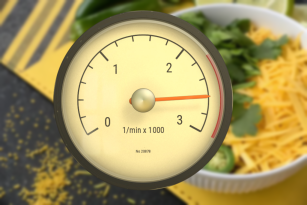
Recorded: 2600 rpm
